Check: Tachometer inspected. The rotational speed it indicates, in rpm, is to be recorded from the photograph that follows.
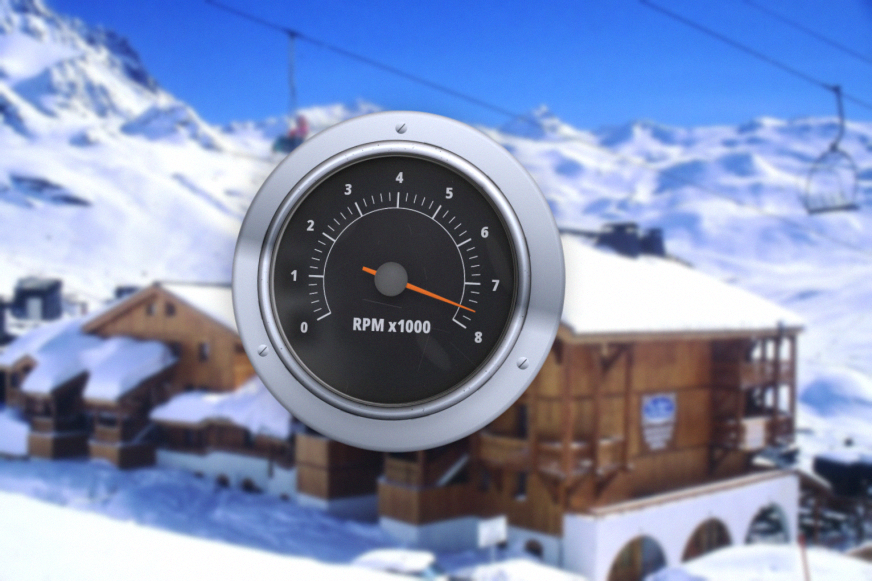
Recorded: 7600 rpm
